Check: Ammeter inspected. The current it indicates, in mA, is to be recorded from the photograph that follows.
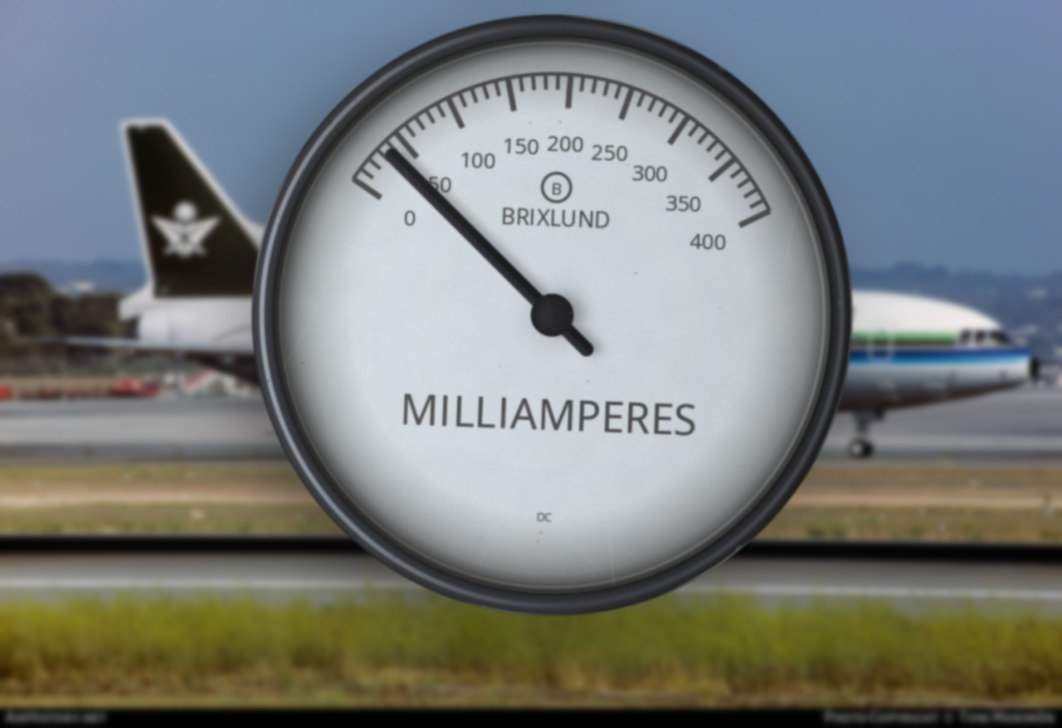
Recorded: 35 mA
